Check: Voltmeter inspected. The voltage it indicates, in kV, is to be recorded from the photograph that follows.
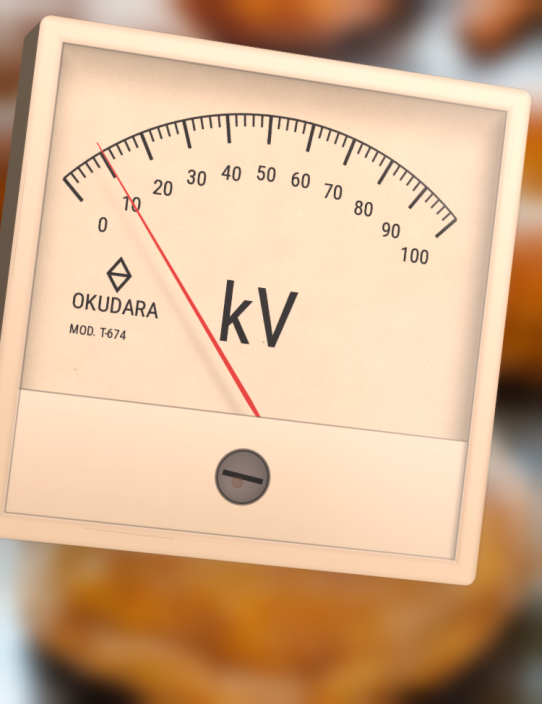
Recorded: 10 kV
